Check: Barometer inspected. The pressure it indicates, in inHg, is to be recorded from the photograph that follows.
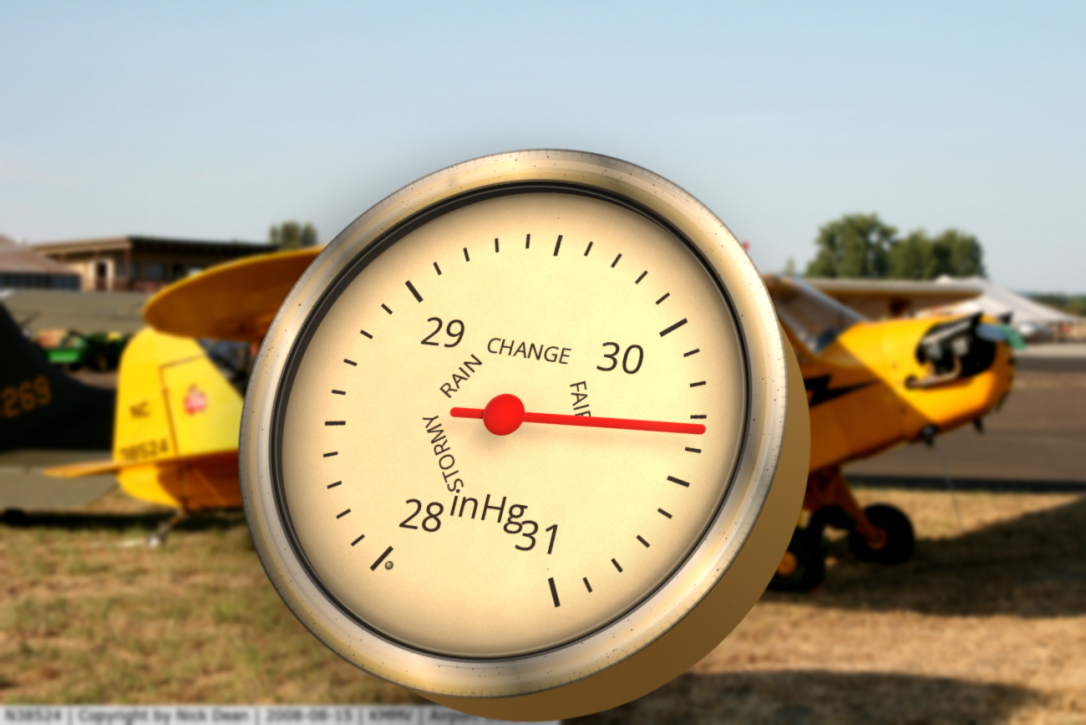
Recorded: 30.35 inHg
